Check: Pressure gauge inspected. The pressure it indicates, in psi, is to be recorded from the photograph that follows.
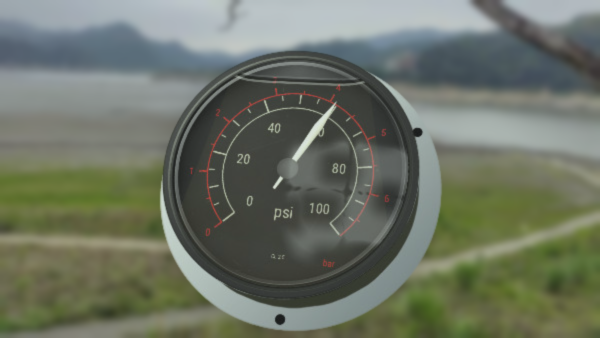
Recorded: 60 psi
